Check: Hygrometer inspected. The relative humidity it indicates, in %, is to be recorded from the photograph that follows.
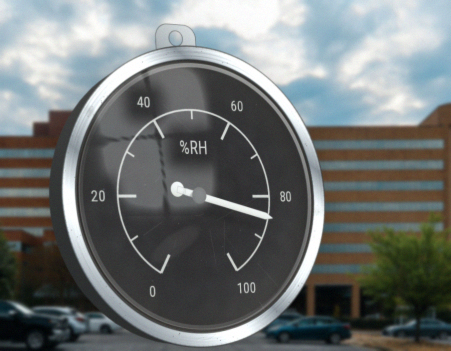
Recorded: 85 %
